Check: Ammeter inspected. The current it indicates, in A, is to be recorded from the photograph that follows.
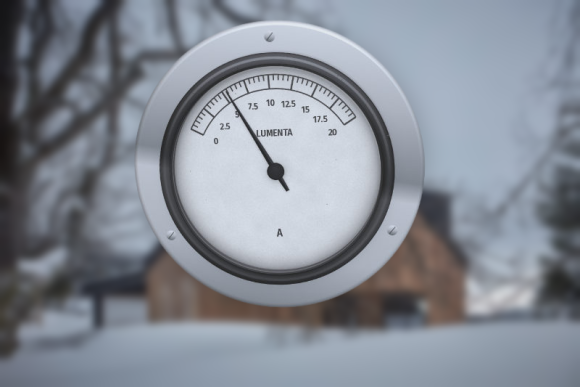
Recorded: 5.5 A
